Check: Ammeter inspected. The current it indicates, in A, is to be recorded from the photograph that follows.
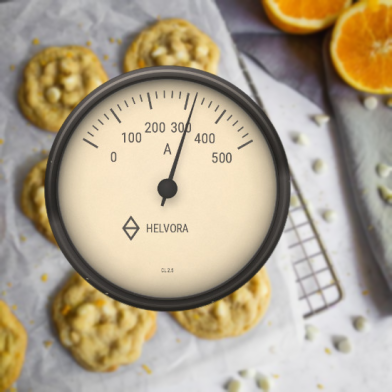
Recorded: 320 A
